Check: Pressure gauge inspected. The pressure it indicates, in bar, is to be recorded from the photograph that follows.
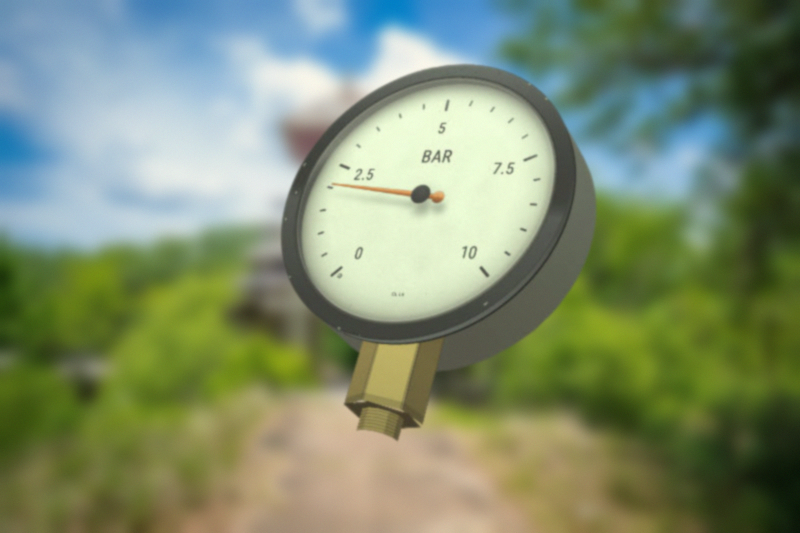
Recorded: 2 bar
